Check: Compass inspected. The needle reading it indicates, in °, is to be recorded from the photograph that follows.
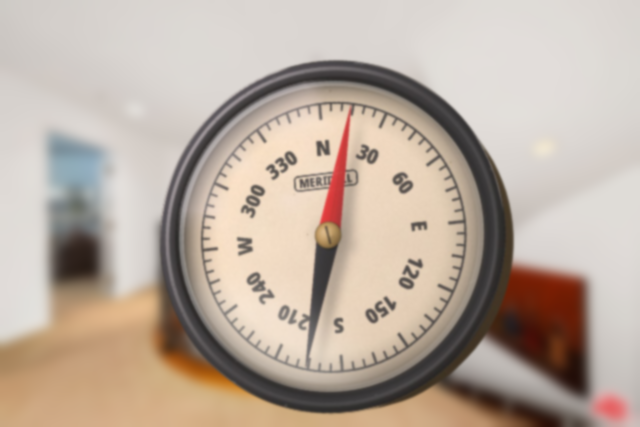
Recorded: 15 °
